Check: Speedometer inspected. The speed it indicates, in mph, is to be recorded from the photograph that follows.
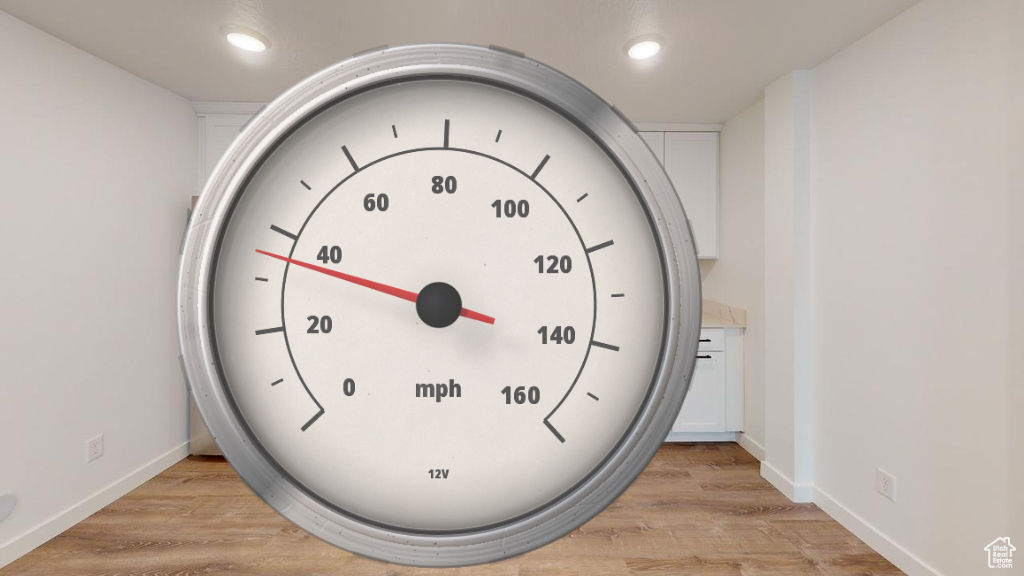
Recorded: 35 mph
